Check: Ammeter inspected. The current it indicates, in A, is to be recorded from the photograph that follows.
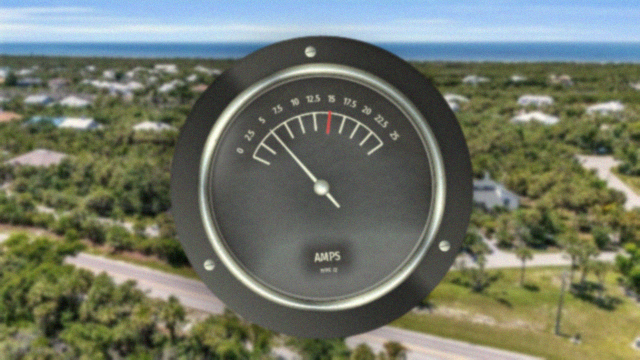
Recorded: 5 A
